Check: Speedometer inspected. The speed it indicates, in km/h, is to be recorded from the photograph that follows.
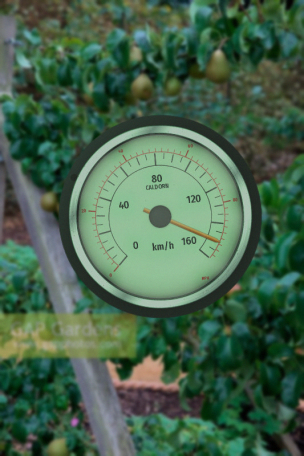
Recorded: 150 km/h
